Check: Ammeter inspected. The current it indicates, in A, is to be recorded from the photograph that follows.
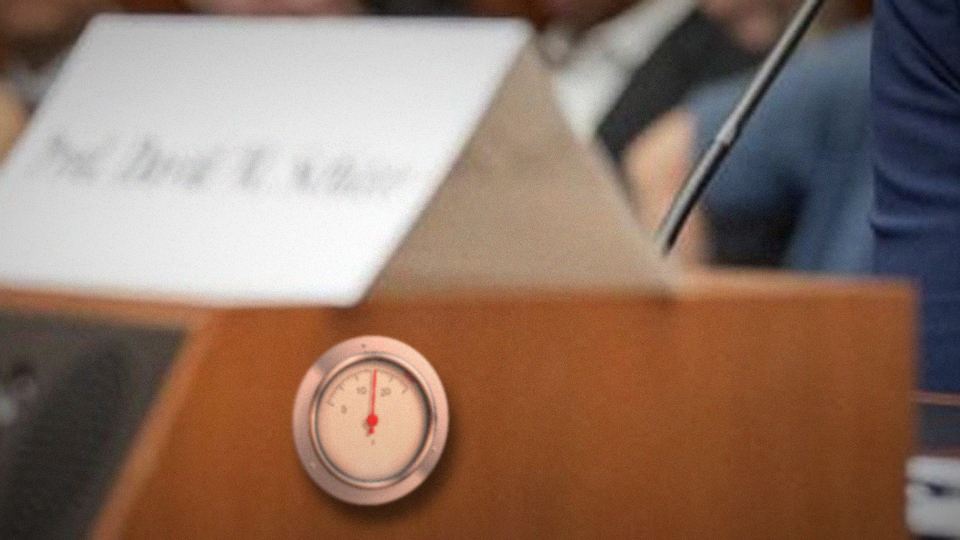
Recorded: 15 A
